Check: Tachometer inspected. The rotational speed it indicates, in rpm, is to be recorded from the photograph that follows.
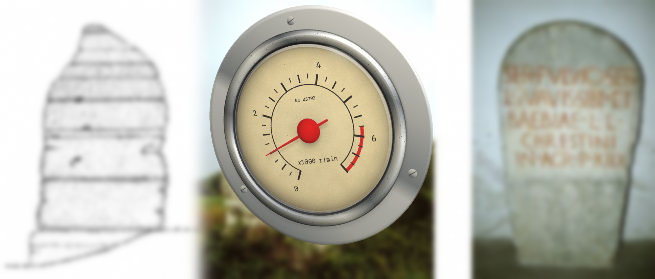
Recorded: 1000 rpm
